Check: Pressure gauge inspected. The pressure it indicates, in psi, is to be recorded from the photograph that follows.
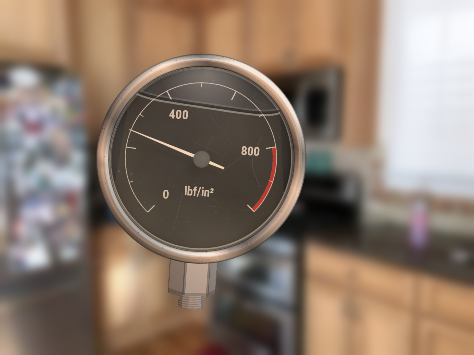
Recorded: 250 psi
